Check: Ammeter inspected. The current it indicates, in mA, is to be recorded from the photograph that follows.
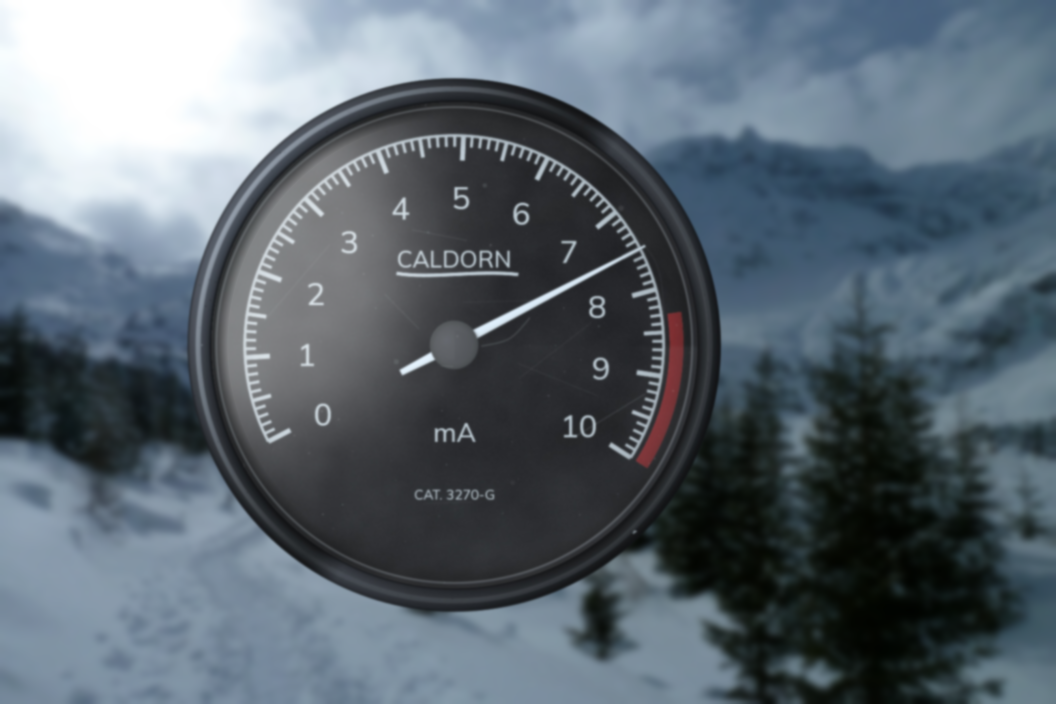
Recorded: 7.5 mA
